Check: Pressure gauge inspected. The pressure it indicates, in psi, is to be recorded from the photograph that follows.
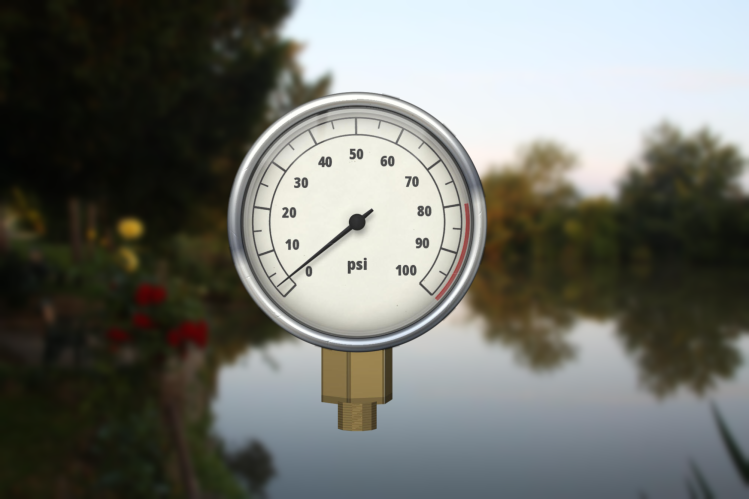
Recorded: 2.5 psi
